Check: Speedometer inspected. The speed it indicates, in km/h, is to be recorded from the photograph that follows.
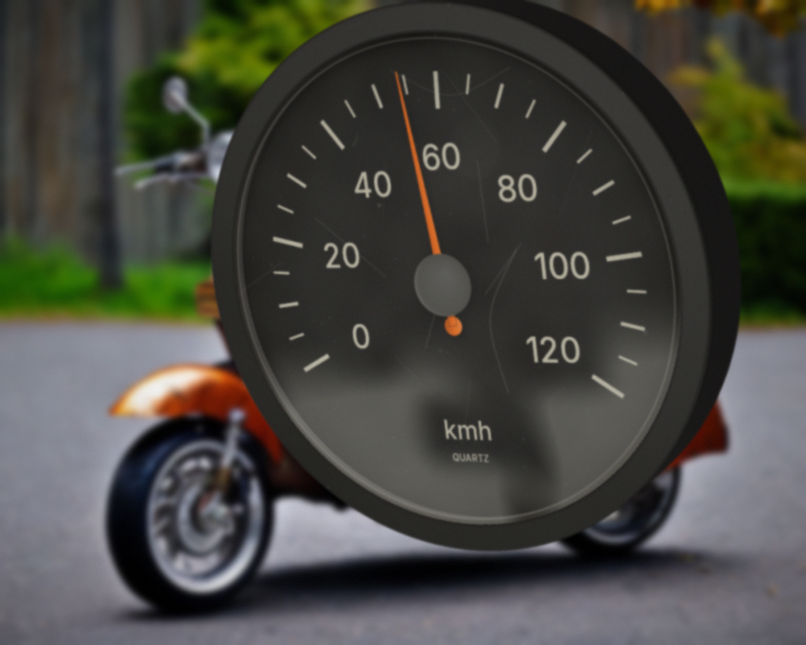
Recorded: 55 km/h
